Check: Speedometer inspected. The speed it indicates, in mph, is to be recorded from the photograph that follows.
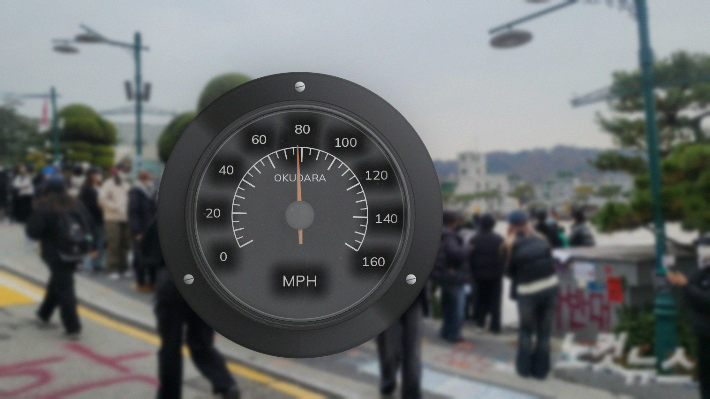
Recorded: 77.5 mph
